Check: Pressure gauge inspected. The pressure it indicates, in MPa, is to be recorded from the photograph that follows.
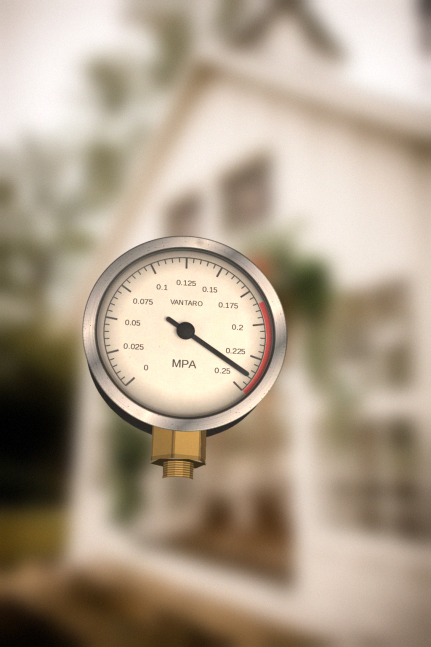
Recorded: 0.24 MPa
